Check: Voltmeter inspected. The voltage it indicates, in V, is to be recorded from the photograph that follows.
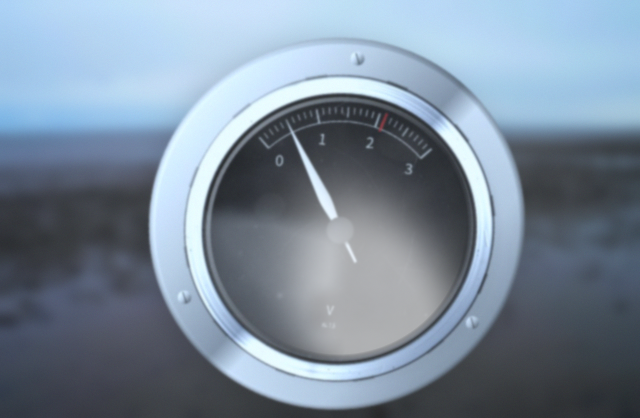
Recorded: 0.5 V
